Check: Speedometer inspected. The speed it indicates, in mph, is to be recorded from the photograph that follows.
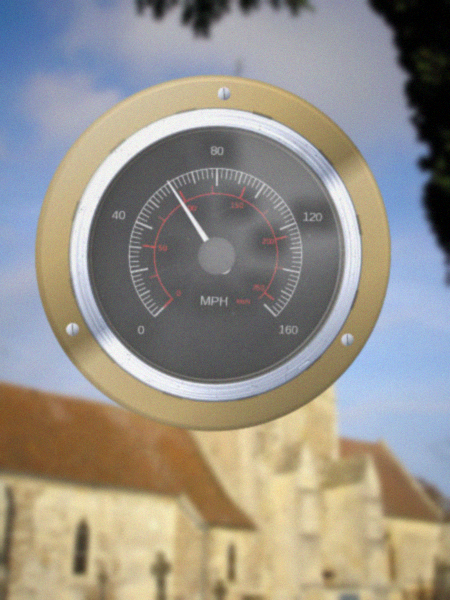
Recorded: 60 mph
